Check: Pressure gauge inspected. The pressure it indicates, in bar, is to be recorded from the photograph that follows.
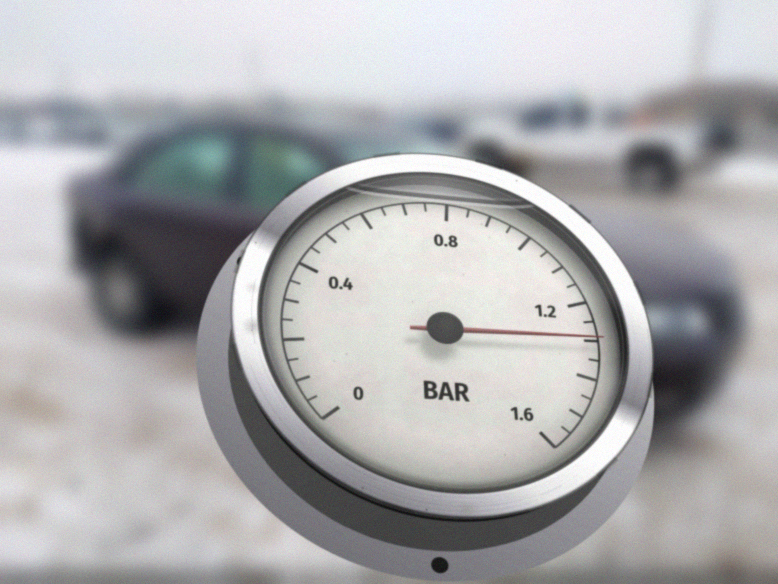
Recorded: 1.3 bar
